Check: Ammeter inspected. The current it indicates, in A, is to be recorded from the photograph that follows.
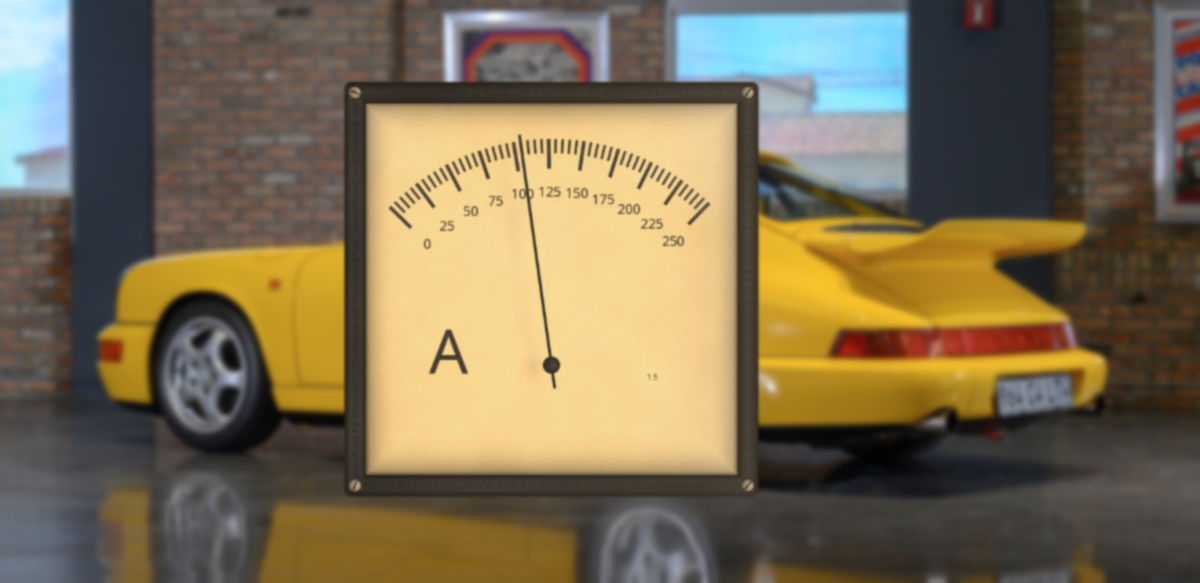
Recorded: 105 A
